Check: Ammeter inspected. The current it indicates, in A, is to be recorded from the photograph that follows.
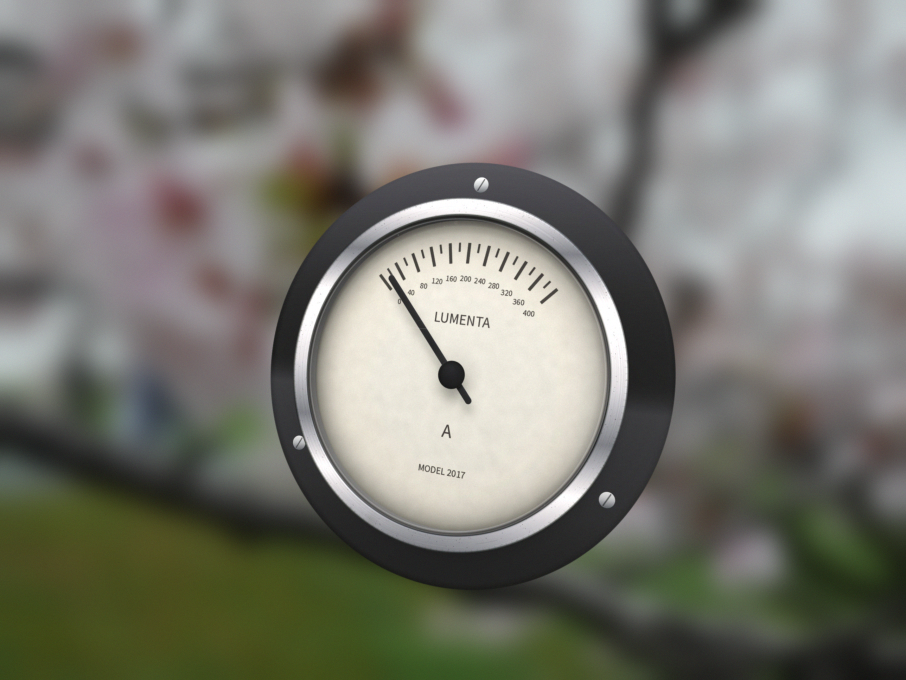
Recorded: 20 A
